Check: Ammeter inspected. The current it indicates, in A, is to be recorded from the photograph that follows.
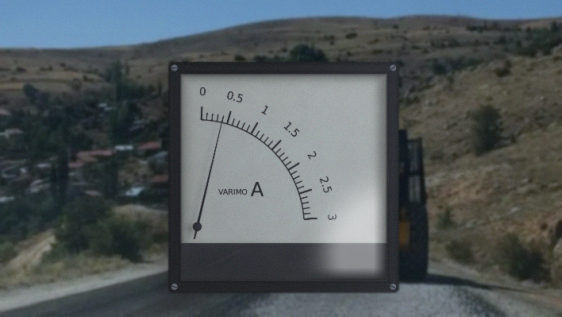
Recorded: 0.4 A
